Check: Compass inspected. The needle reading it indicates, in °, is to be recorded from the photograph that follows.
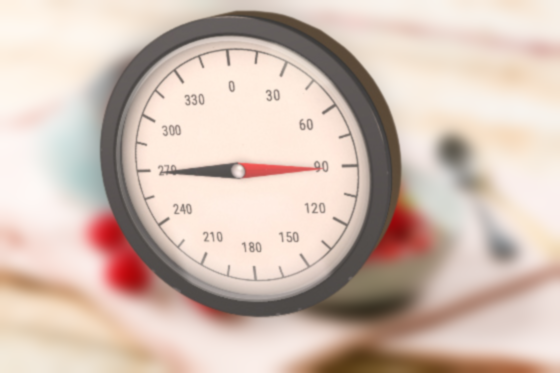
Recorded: 90 °
